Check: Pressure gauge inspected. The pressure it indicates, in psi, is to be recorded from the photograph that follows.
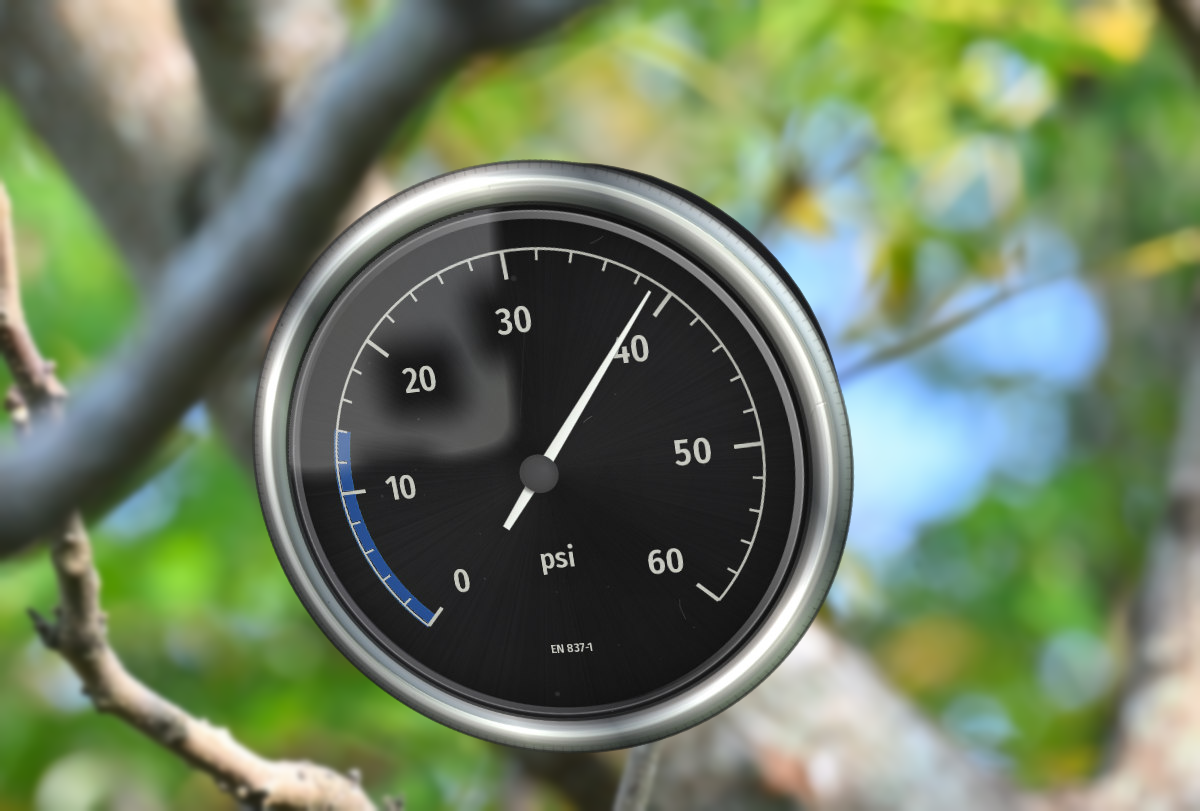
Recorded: 39 psi
